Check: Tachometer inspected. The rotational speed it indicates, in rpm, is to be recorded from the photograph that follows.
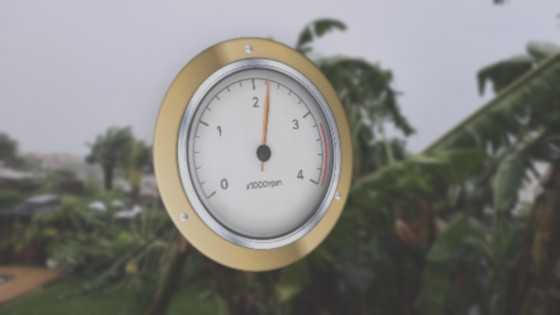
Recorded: 2200 rpm
